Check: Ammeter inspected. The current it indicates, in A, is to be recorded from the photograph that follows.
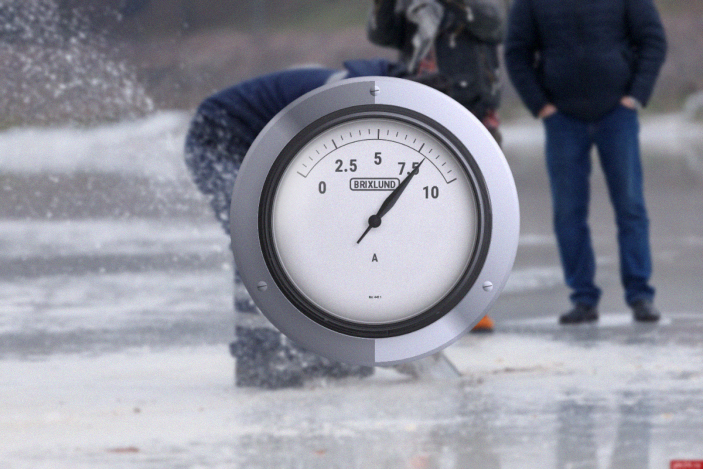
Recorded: 8 A
